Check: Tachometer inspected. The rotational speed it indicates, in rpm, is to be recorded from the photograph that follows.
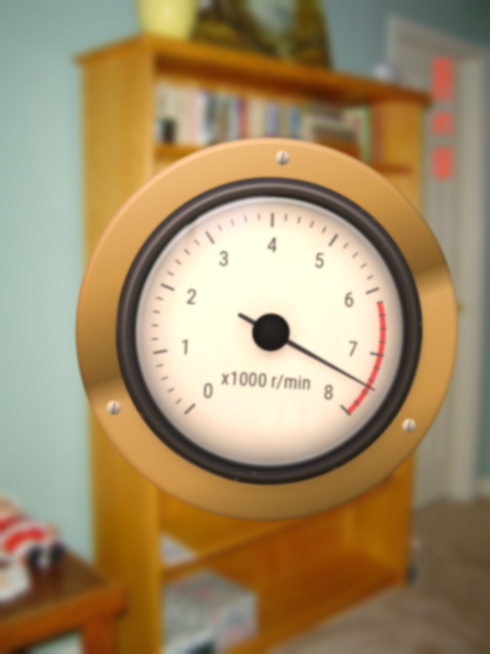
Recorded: 7500 rpm
